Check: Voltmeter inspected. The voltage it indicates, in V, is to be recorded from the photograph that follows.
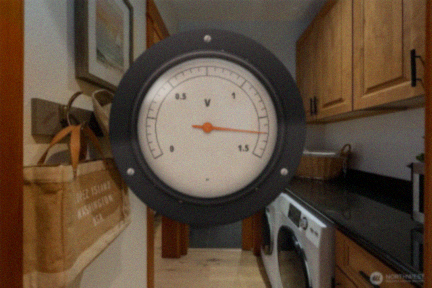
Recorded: 1.35 V
